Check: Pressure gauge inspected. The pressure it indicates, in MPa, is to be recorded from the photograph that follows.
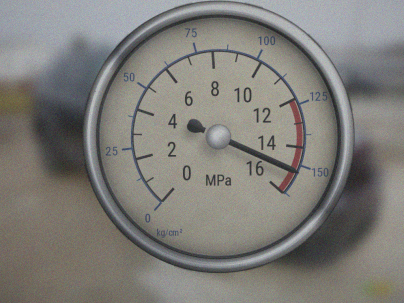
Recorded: 15 MPa
